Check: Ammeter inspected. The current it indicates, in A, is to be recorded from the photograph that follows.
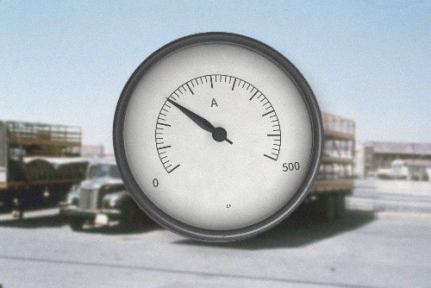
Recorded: 150 A
